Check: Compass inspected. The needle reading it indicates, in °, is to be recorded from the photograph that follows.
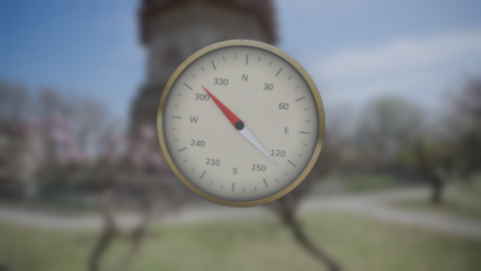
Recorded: 310 °
